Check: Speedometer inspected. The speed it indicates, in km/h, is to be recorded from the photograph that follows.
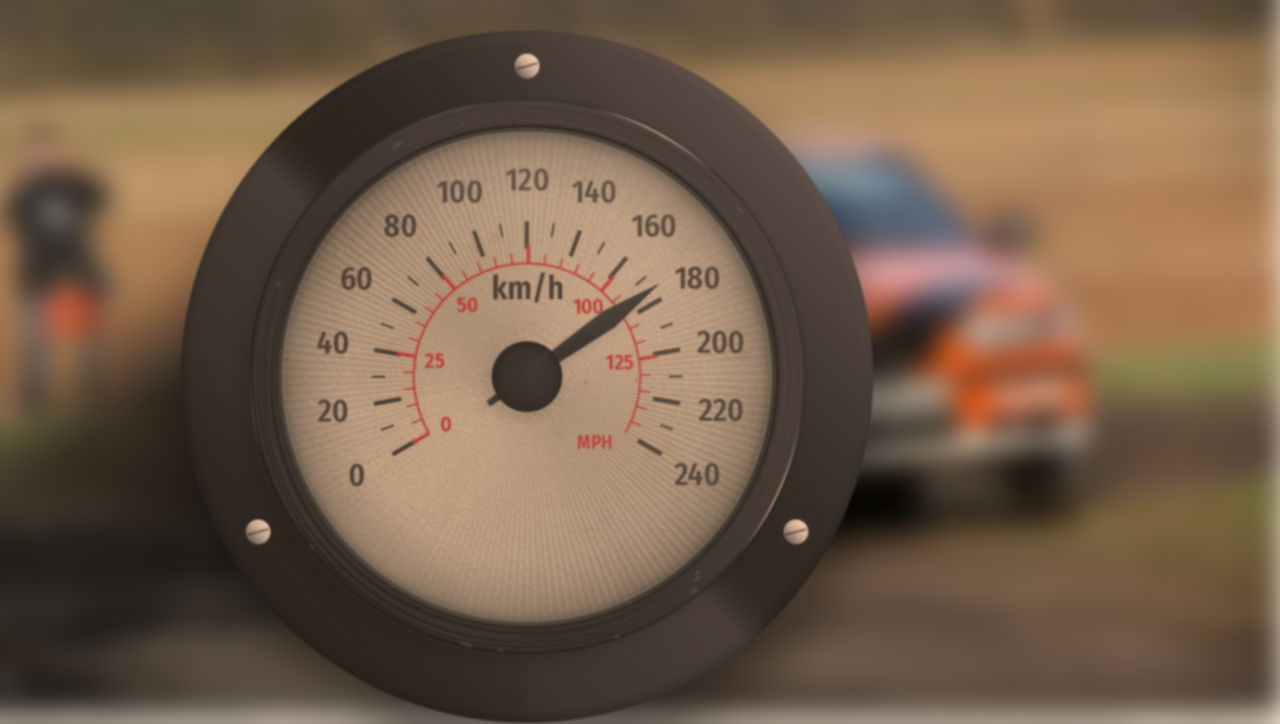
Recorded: 175 km/h
